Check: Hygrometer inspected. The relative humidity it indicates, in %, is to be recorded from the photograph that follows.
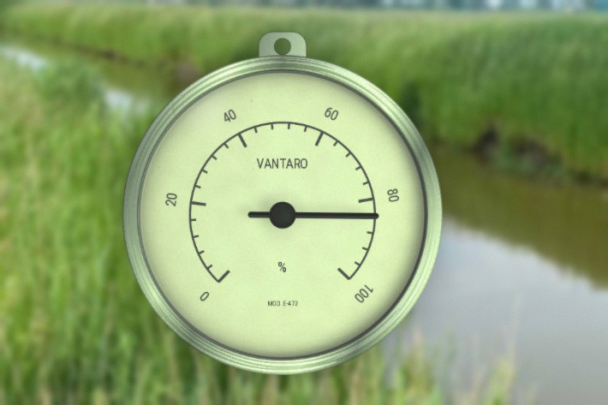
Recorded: 84 %
